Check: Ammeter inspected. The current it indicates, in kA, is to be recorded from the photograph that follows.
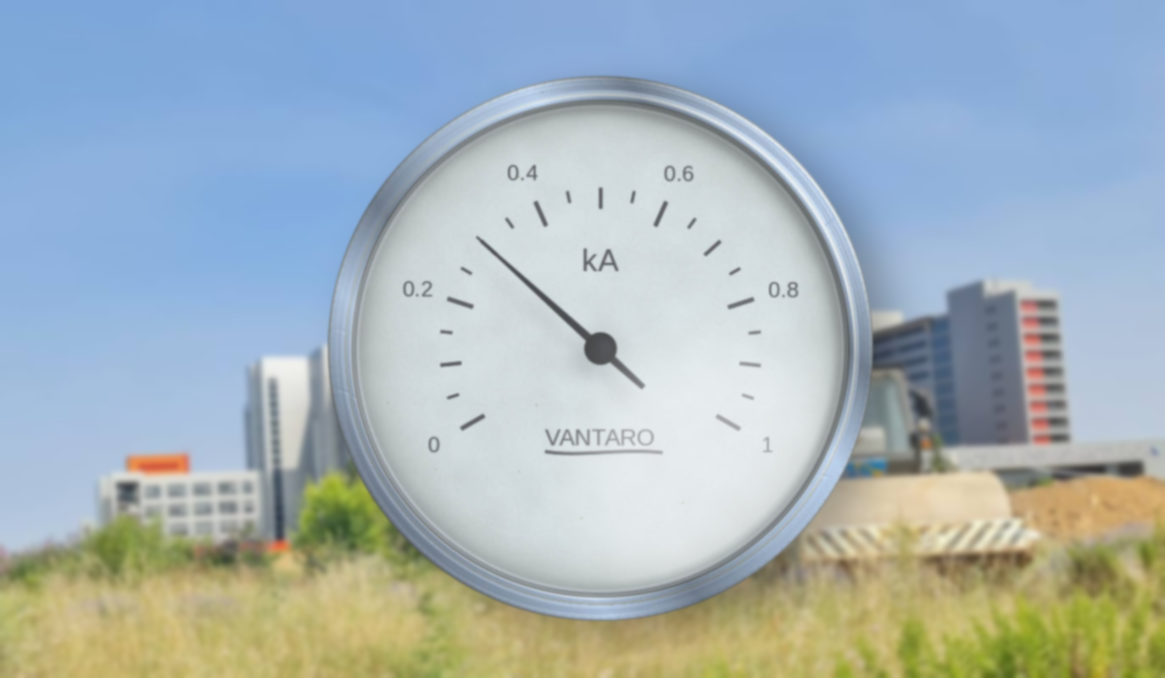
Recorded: 0.3 kA
